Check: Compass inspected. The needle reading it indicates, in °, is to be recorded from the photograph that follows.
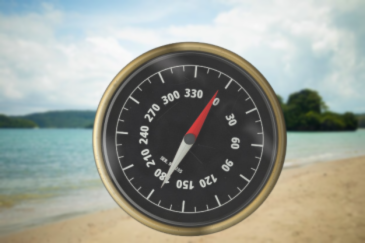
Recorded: 355 °
